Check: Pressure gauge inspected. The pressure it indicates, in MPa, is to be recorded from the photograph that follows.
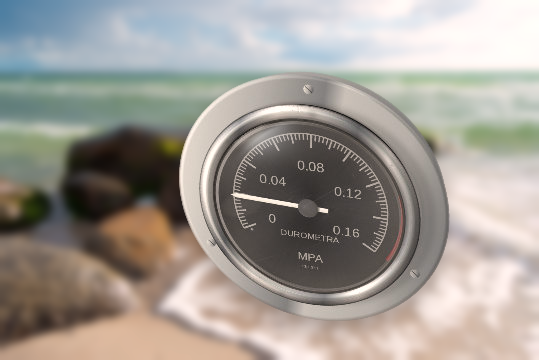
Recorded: 0.02 MPa
